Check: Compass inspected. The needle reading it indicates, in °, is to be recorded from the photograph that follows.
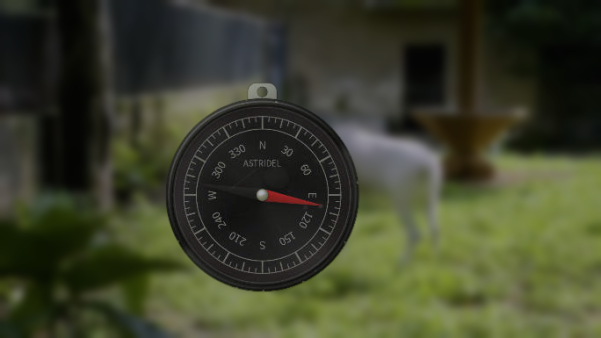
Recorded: 100 °
